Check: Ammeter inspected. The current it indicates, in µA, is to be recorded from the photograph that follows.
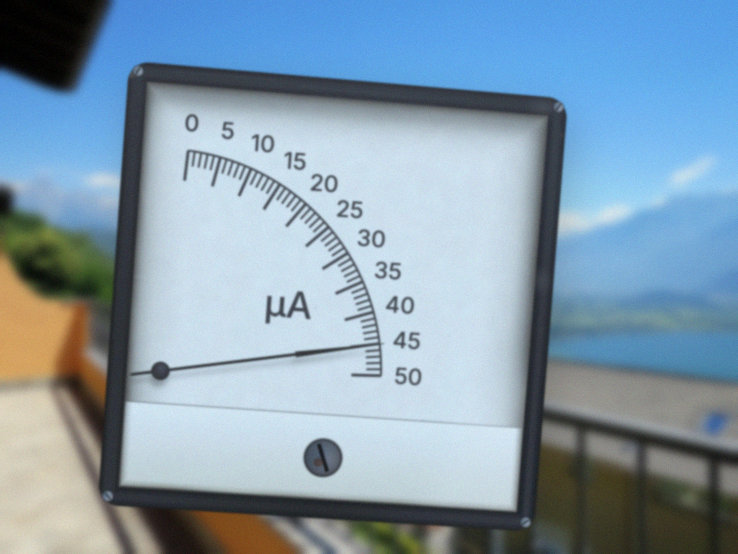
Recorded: 45 µA
